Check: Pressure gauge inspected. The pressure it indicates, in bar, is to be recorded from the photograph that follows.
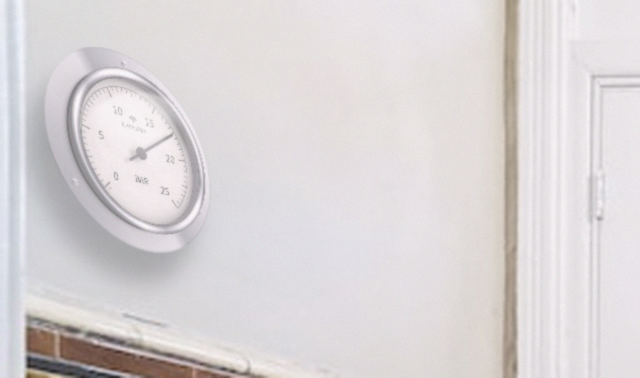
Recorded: 17.5 bar
